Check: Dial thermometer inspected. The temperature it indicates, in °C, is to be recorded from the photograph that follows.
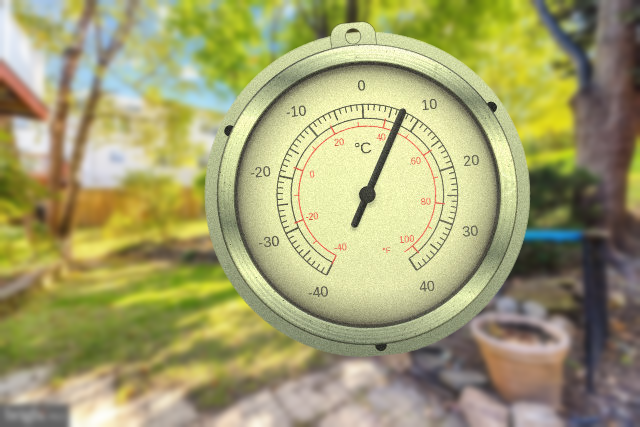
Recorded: 7 °C
